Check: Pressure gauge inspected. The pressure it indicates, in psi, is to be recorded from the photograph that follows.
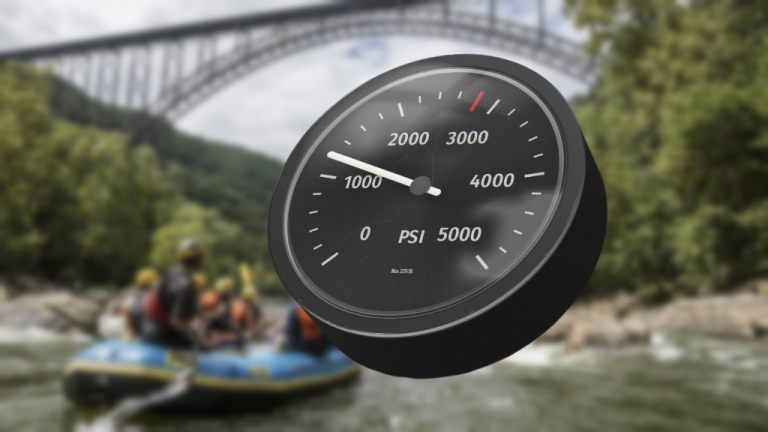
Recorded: 1200 psi
